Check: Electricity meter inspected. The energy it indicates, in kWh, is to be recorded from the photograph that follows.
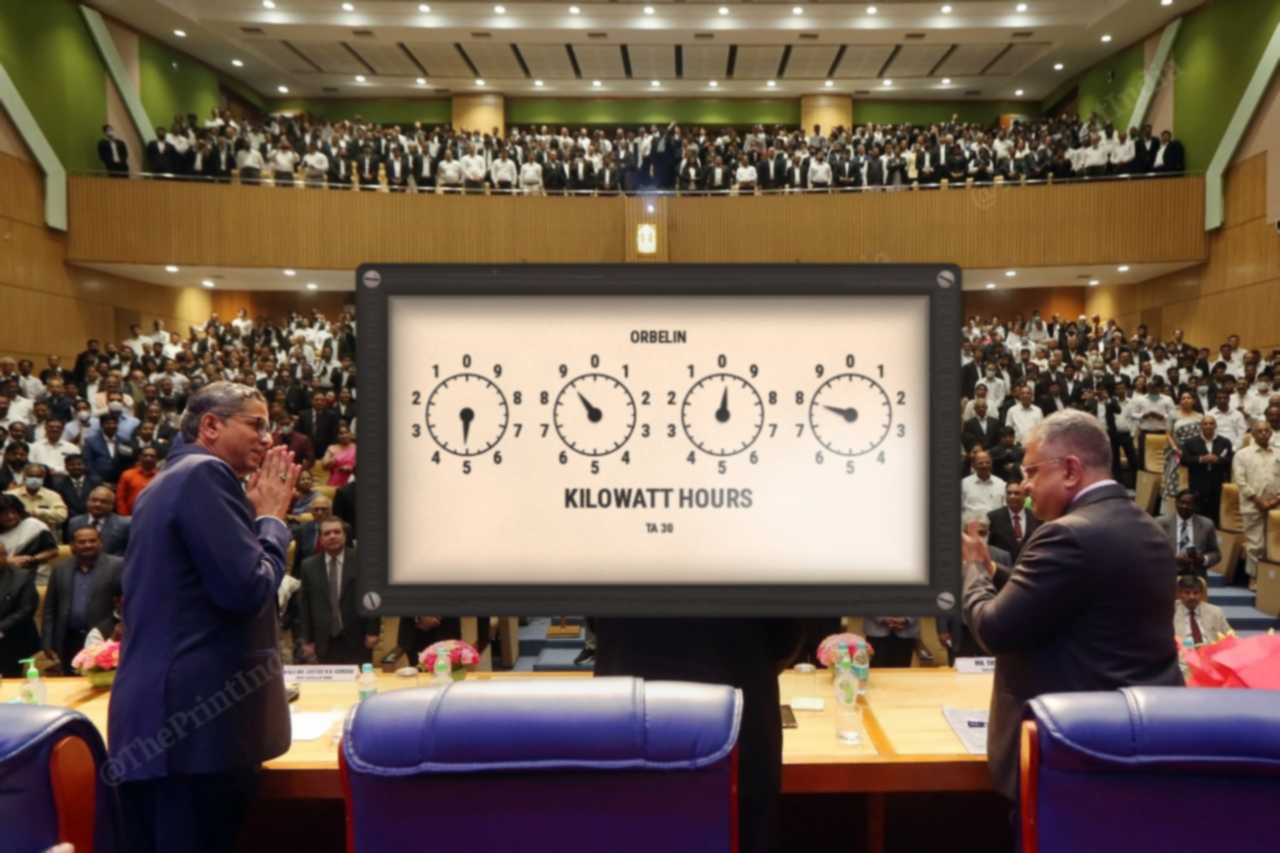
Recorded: 4898 kWh
